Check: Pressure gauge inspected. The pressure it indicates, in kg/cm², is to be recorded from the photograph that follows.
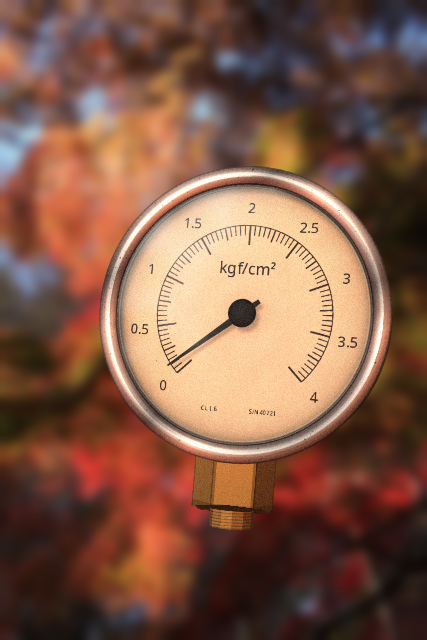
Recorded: 0.1 kg/cm²
